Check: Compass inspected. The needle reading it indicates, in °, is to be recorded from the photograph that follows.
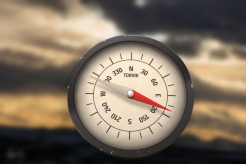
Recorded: 112.5 °
